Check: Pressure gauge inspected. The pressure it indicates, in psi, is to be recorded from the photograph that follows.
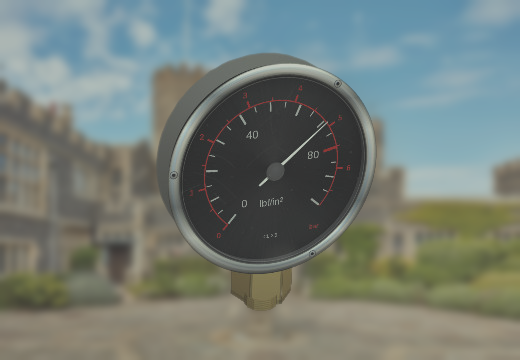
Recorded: 70 psi
